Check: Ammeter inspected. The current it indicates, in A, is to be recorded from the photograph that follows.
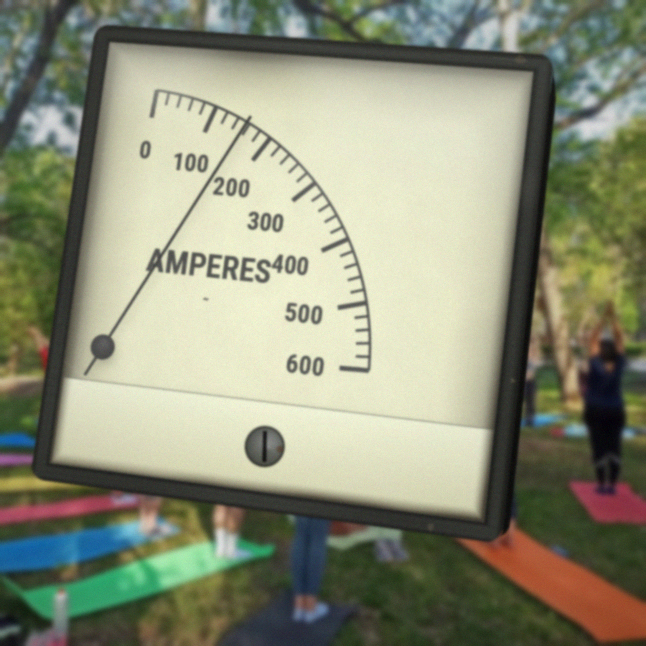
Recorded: 160 A
